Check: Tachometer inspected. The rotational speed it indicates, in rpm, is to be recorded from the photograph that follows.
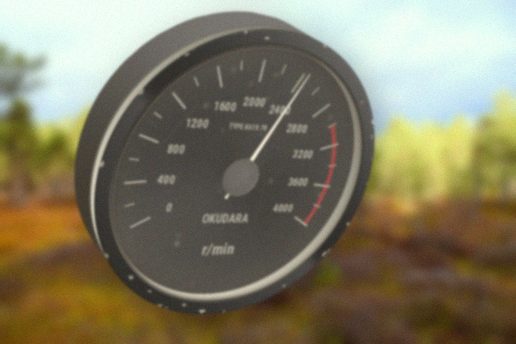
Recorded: 2400 rpm
